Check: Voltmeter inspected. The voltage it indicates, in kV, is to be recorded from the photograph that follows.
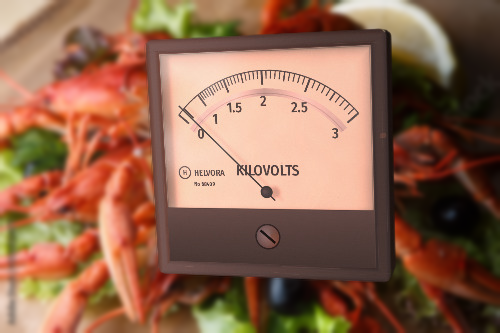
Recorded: 0.5 kV
